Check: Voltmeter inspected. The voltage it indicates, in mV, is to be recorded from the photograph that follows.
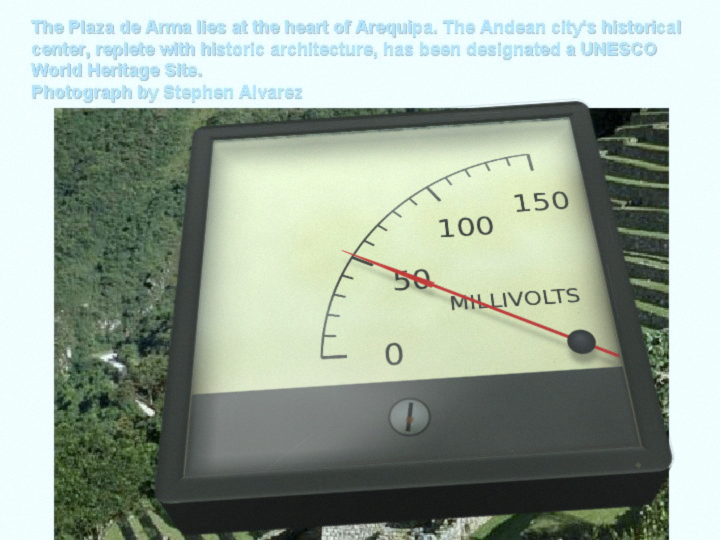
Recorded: 50 mV
